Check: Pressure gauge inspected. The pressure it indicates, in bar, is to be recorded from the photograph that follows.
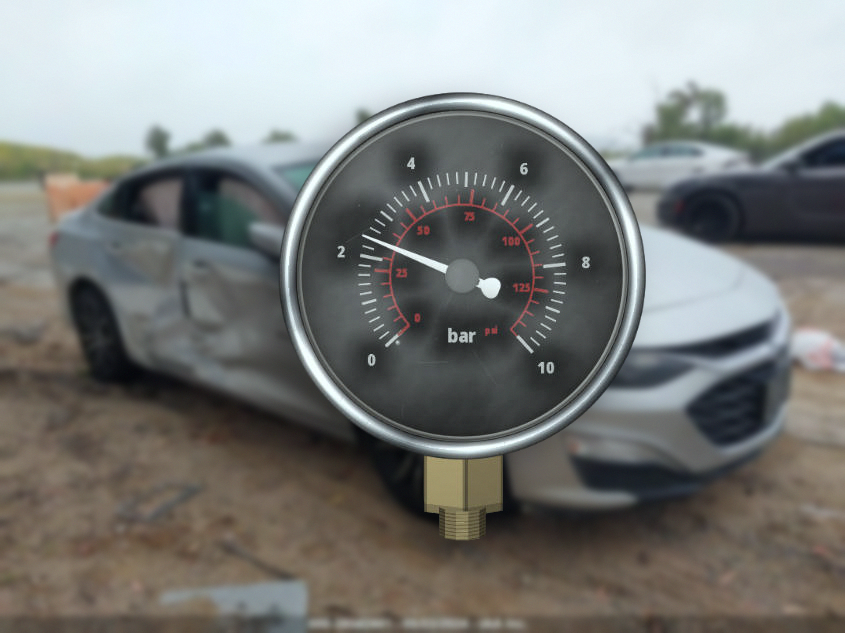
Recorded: 2.4 bar
